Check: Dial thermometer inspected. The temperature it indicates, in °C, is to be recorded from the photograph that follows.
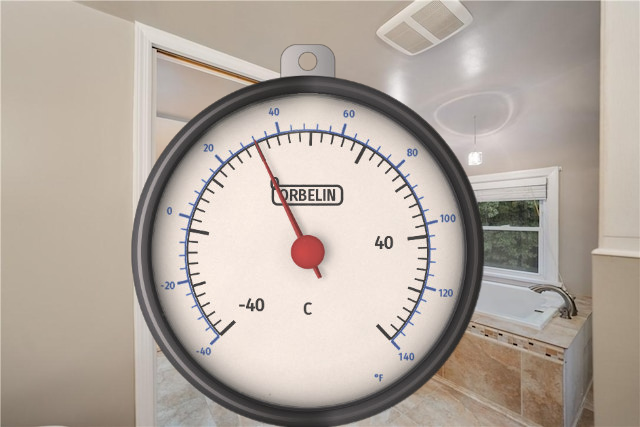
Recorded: 0 °C
